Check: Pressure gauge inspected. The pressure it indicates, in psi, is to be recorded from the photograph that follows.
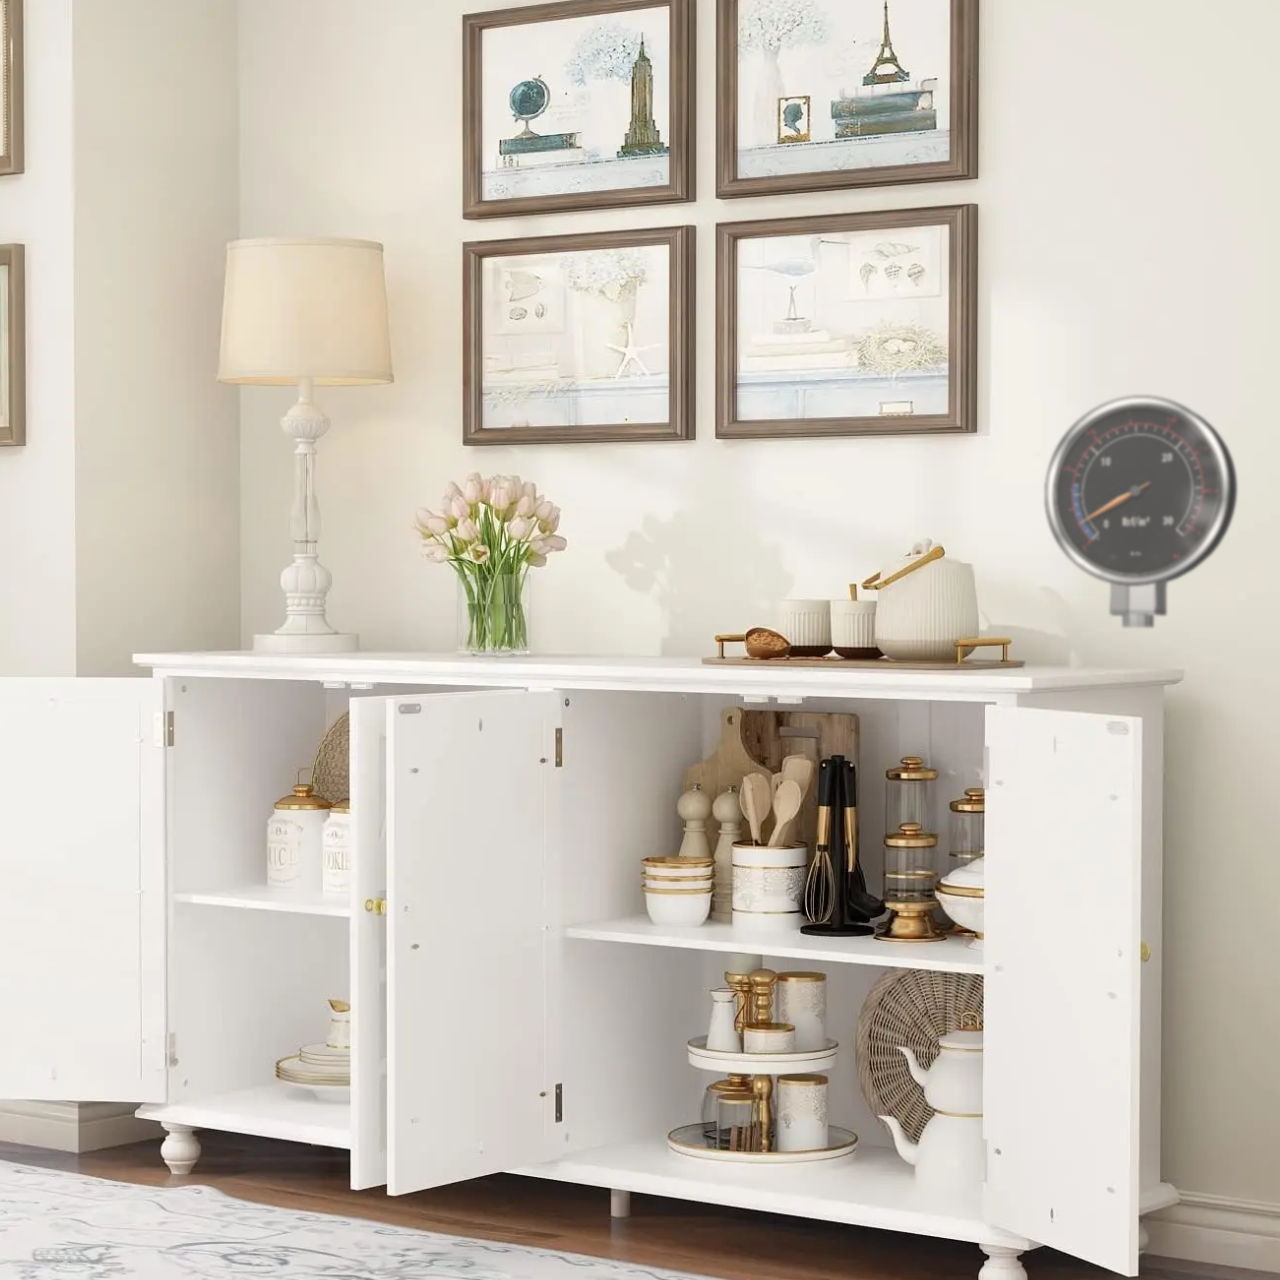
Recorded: 2 psi
